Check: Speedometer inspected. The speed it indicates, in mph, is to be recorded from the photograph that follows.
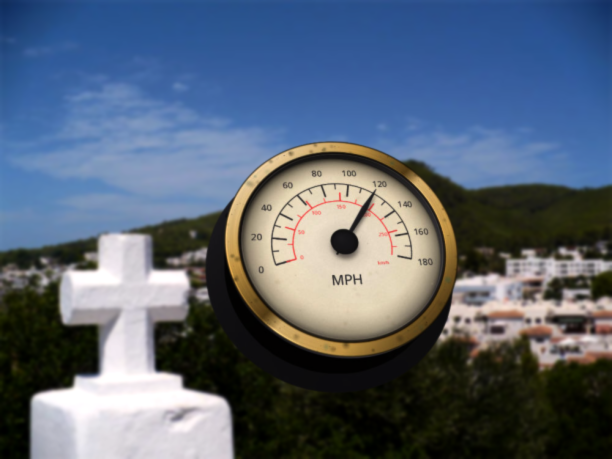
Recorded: 120 mph
